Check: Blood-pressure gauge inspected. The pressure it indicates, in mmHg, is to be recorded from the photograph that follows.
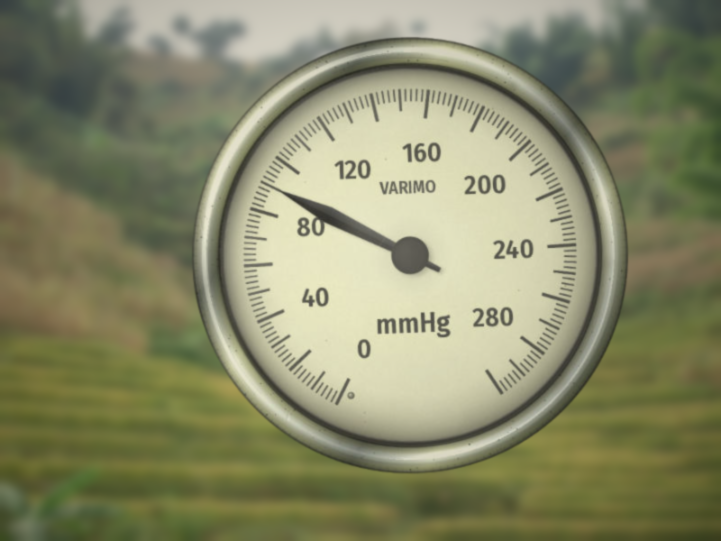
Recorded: 90 mmHg
